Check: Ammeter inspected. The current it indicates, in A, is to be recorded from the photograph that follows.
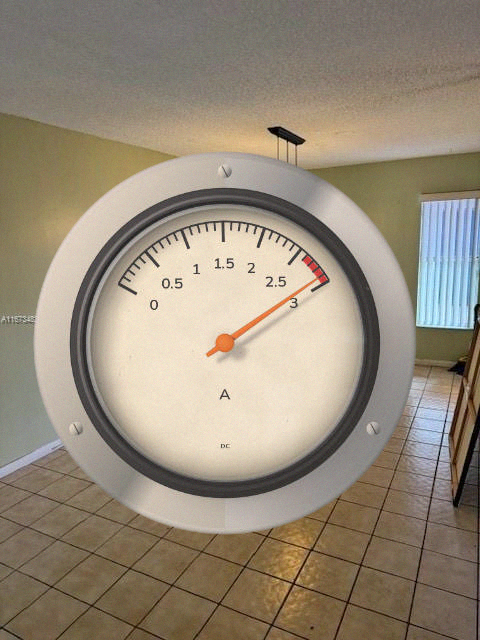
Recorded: 2.9 A
